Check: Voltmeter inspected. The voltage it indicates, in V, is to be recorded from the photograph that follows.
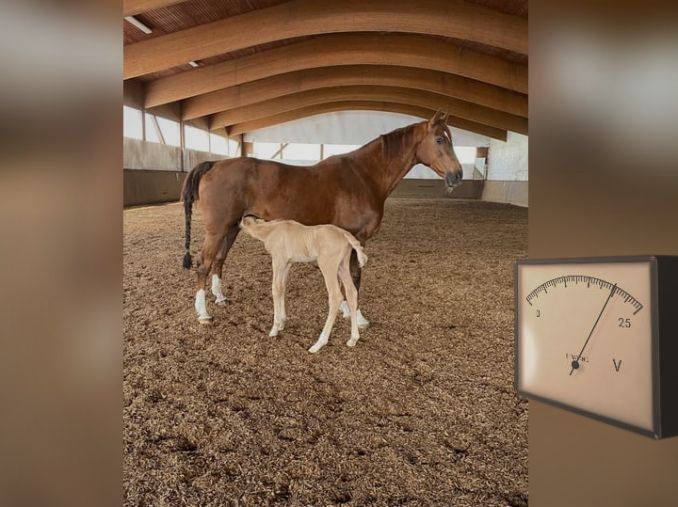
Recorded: 20 V
